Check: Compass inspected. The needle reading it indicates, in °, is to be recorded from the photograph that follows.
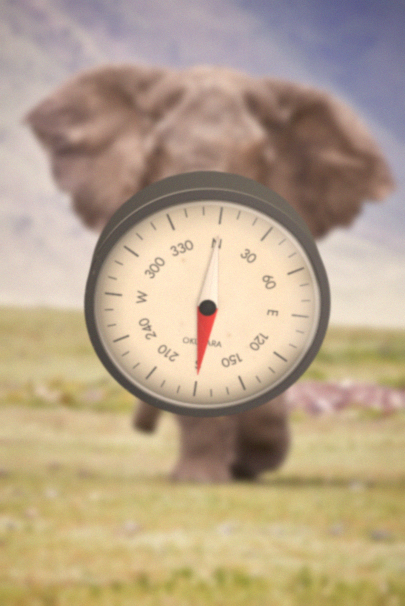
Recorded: 180 °
